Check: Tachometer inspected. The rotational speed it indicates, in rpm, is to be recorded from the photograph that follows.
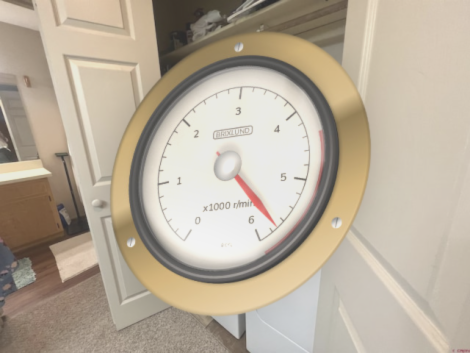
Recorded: 5700 rpm
